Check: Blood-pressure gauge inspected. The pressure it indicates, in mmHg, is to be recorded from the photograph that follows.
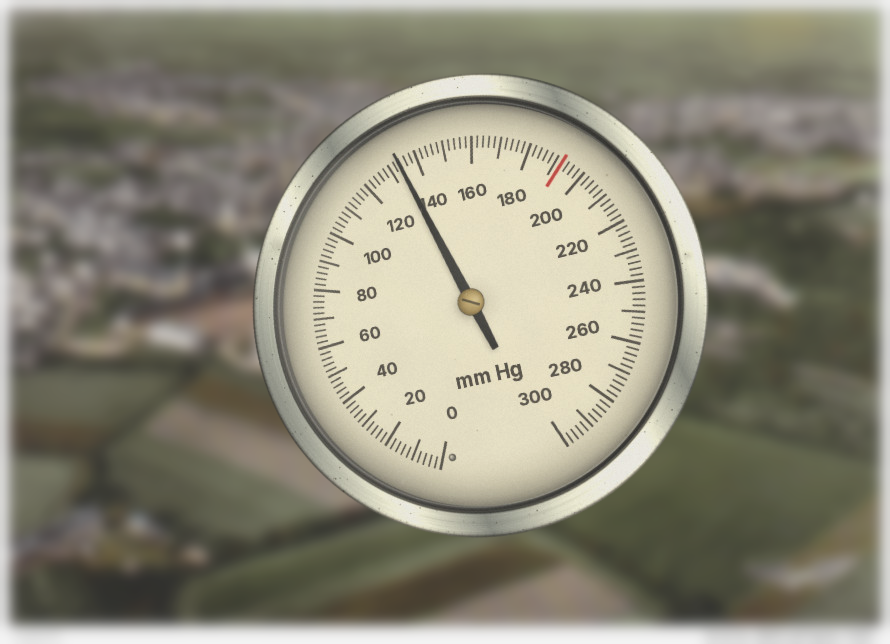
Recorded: 134 mmHg
